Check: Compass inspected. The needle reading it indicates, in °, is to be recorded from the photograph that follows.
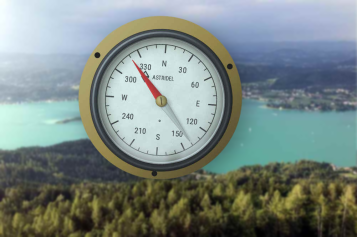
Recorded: 320 °
